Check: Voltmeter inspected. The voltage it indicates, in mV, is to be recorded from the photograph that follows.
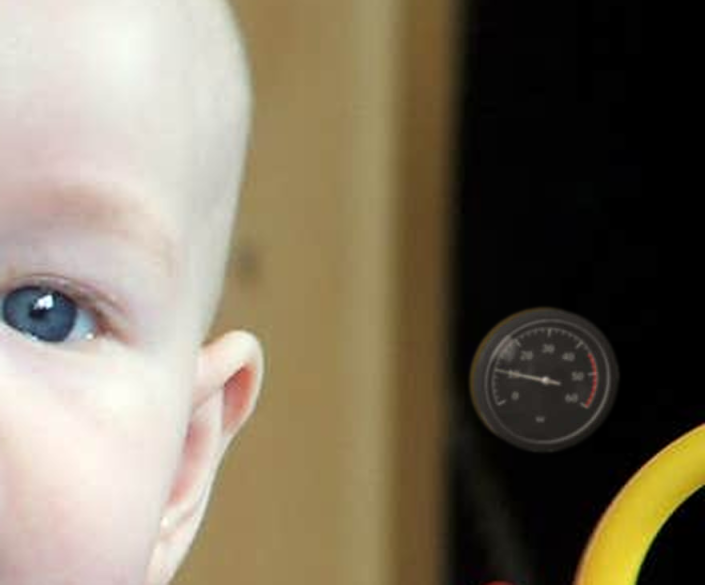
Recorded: 10 mV
